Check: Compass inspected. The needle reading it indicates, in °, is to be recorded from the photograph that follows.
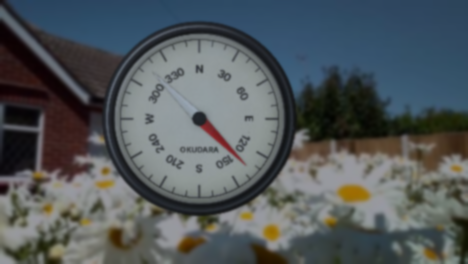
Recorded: 135 °
